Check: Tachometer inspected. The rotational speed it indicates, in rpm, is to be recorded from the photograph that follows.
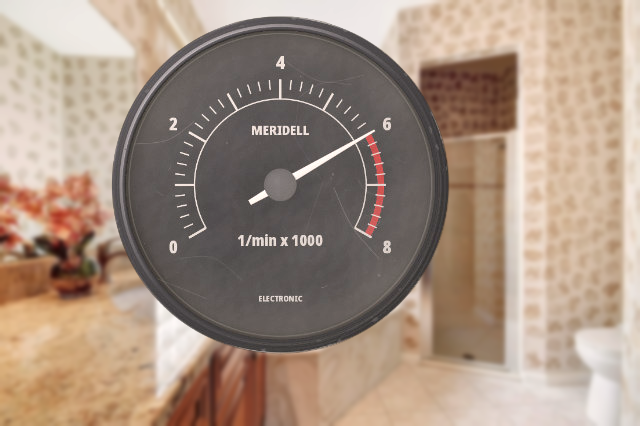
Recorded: 6000 rpm
